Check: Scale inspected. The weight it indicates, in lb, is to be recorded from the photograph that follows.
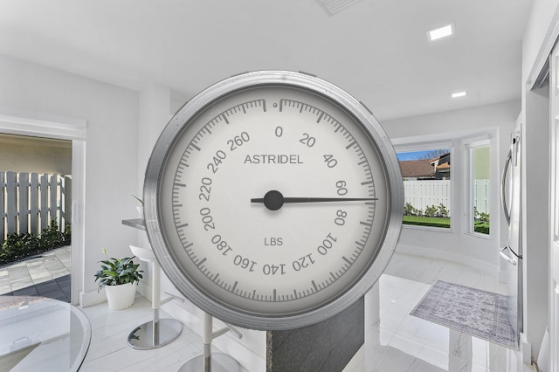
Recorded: 68 lb
